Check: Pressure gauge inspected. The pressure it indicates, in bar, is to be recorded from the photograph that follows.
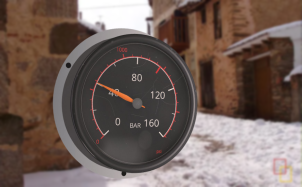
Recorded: 40 bar
